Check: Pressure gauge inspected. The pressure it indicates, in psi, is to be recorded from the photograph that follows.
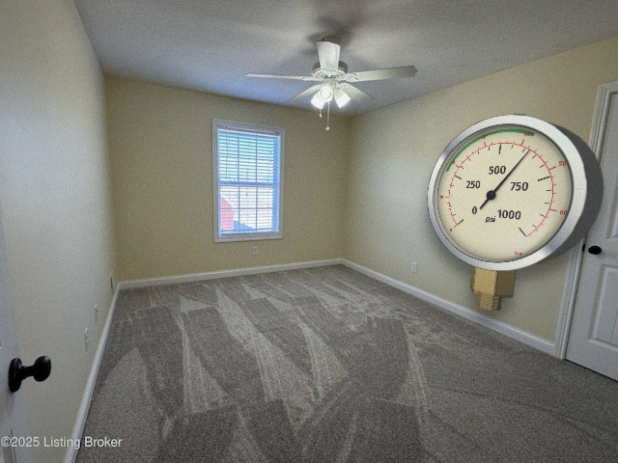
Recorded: 625 psi
